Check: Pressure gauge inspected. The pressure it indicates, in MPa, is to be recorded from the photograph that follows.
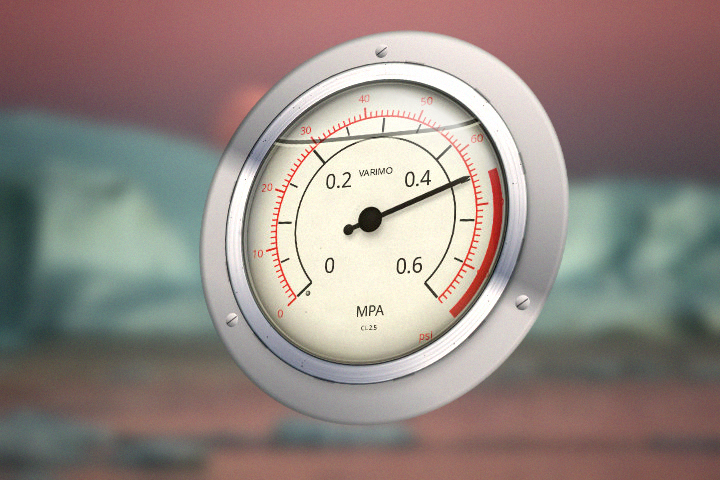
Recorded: 0.45 MPa
